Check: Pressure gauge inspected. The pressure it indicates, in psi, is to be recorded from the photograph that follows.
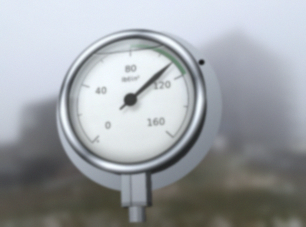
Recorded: 110 psi
